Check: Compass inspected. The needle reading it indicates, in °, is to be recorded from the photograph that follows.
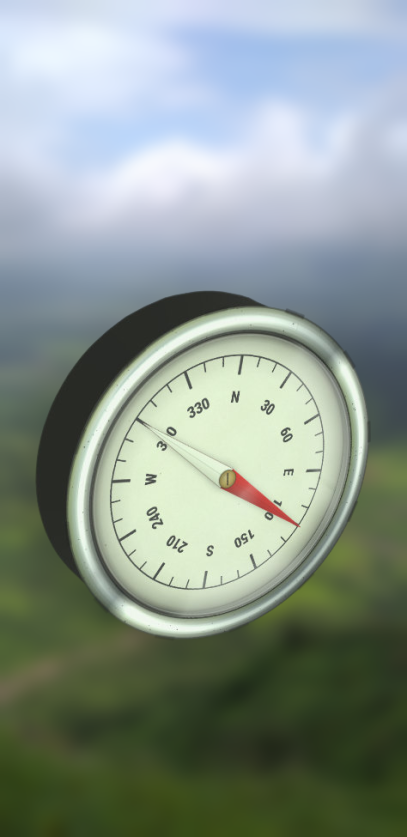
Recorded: 120 °
